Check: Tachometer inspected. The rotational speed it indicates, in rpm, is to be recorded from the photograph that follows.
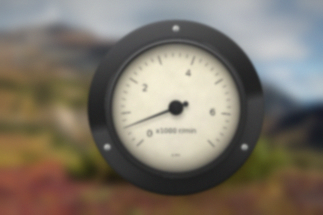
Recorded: 600 rpm
